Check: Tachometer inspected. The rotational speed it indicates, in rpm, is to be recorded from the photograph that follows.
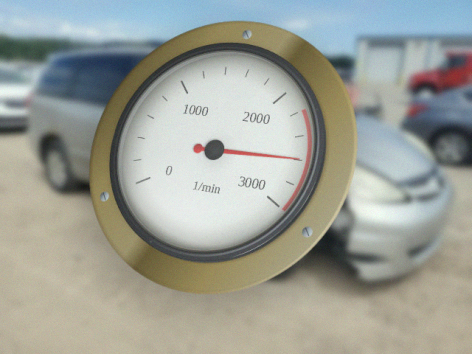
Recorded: 2600 rpm
